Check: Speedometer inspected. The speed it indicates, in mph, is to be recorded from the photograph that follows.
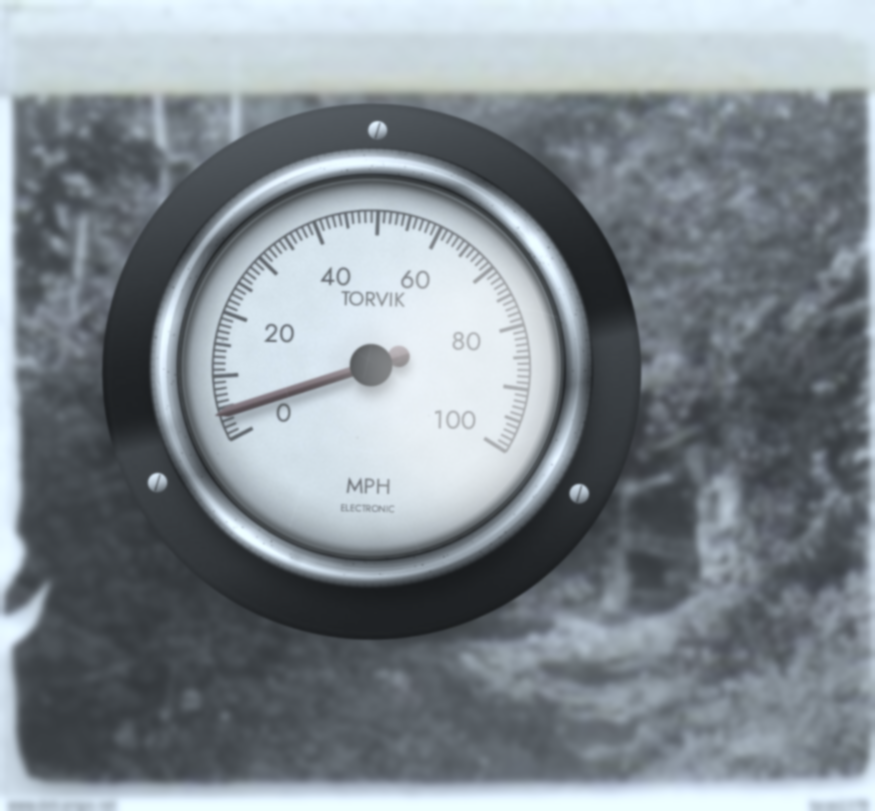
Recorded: 4 mph
